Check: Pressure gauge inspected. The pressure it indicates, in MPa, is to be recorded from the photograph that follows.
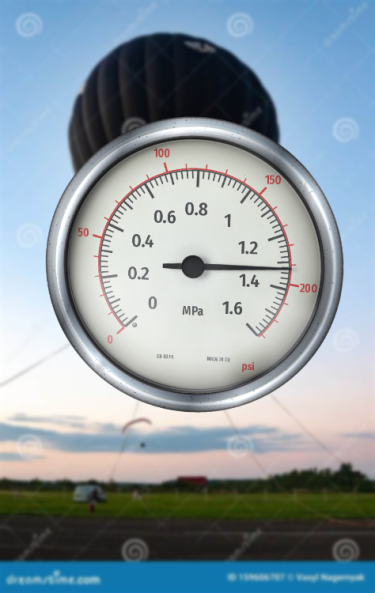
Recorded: 1.32 MPa
